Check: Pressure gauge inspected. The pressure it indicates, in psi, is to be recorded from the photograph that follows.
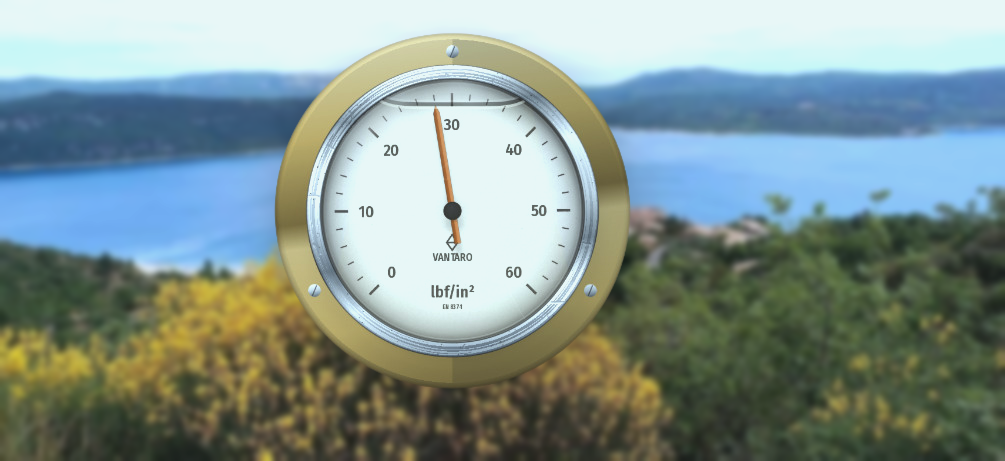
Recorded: 28 psi
